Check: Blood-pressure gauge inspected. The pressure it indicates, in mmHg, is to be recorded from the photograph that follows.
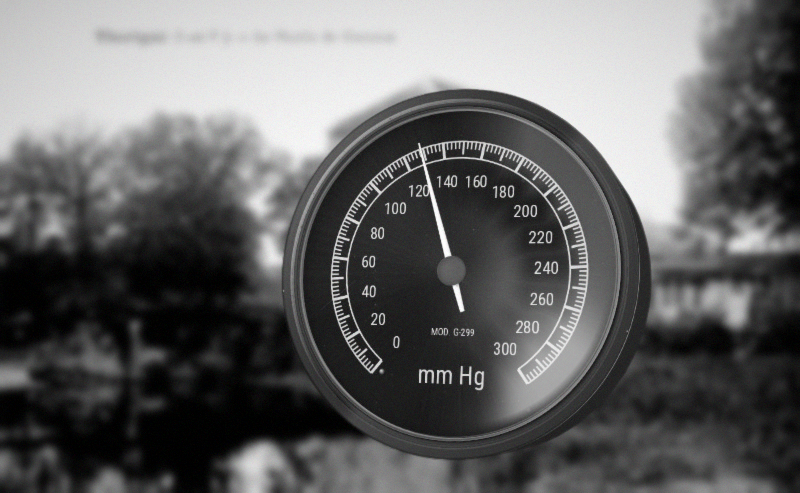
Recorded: 130 mmHg
